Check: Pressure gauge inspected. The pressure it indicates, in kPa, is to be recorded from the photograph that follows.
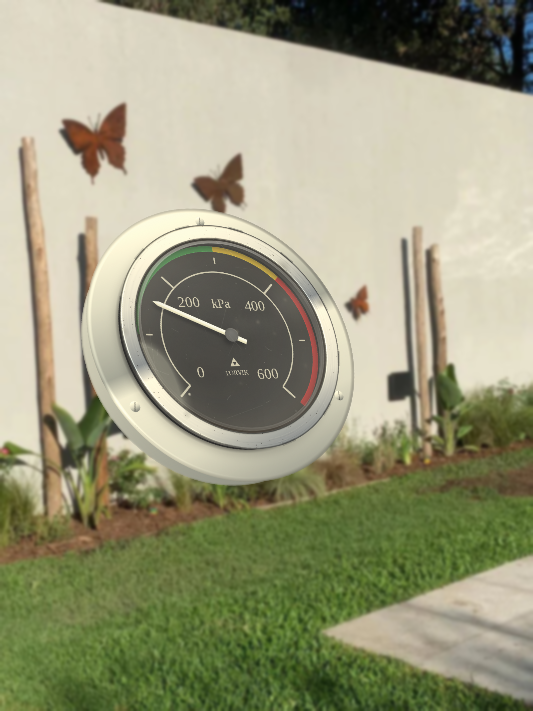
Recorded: 150 kPa
